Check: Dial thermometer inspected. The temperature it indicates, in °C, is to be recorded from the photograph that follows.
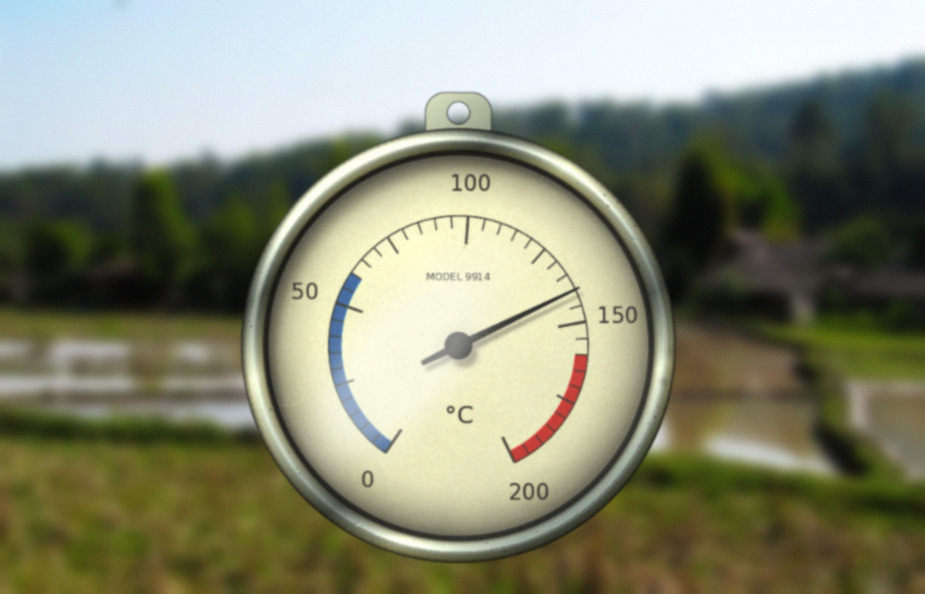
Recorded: 140 °C
